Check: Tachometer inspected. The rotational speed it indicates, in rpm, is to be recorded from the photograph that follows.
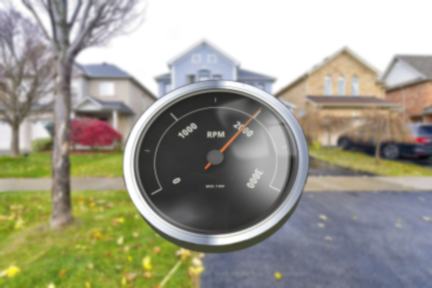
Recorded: 2000 rpm
